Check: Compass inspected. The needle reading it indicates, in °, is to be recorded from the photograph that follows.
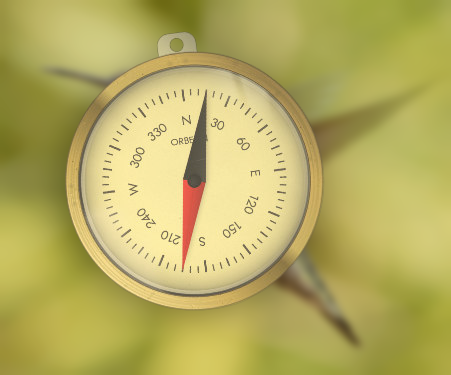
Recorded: 195 °
